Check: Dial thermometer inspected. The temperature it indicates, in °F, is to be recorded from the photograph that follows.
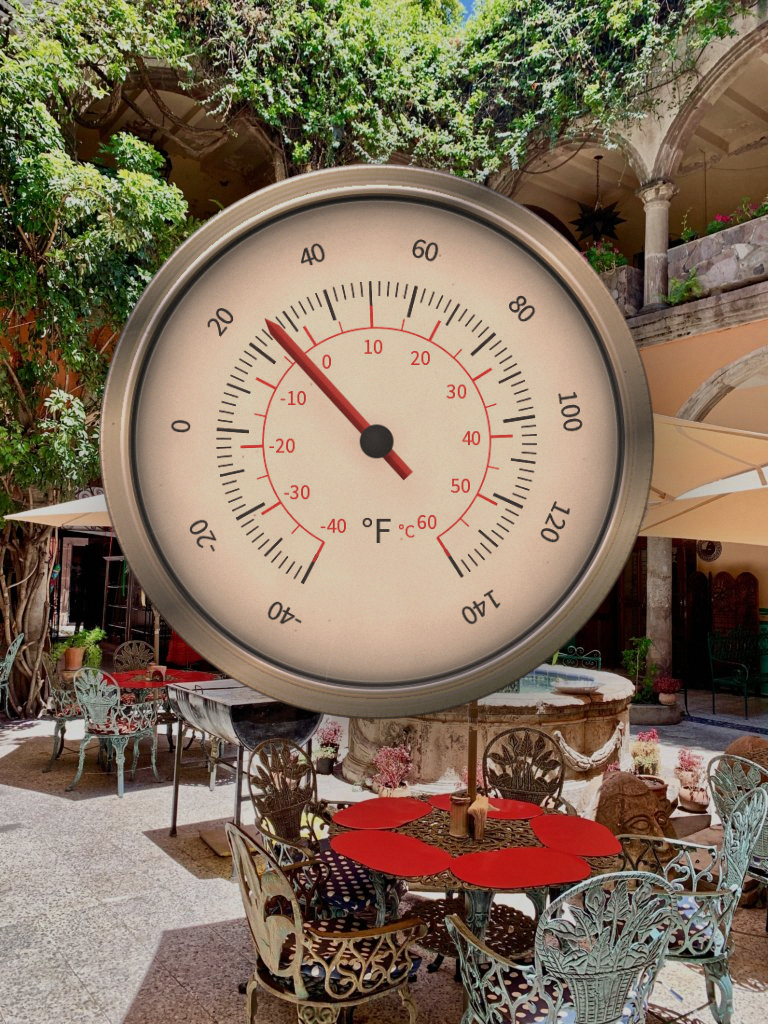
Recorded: 26 °F
